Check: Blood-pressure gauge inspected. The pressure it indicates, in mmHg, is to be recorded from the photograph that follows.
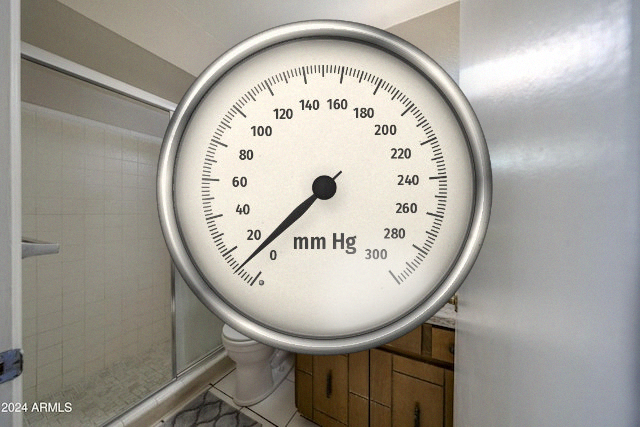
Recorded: 10 mmHg
